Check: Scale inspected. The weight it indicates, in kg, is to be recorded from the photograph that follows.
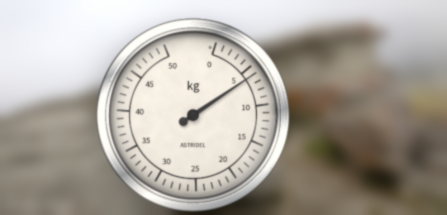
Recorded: 6 kg
